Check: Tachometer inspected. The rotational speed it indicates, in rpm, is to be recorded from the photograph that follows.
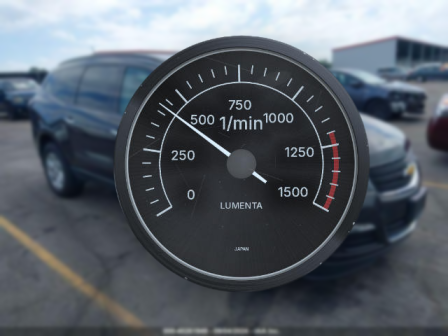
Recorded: 425 rpm
